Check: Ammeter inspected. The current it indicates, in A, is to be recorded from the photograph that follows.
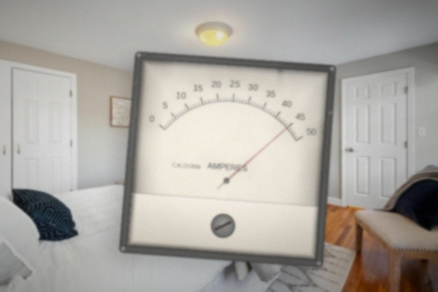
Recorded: 45 A
